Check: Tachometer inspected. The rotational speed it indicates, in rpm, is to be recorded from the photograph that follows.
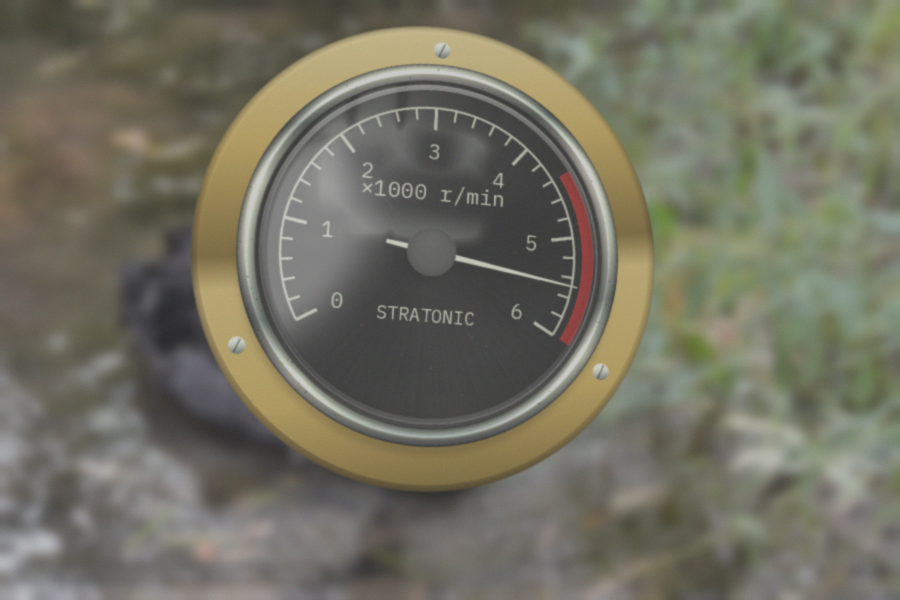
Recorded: 5500 rpm
